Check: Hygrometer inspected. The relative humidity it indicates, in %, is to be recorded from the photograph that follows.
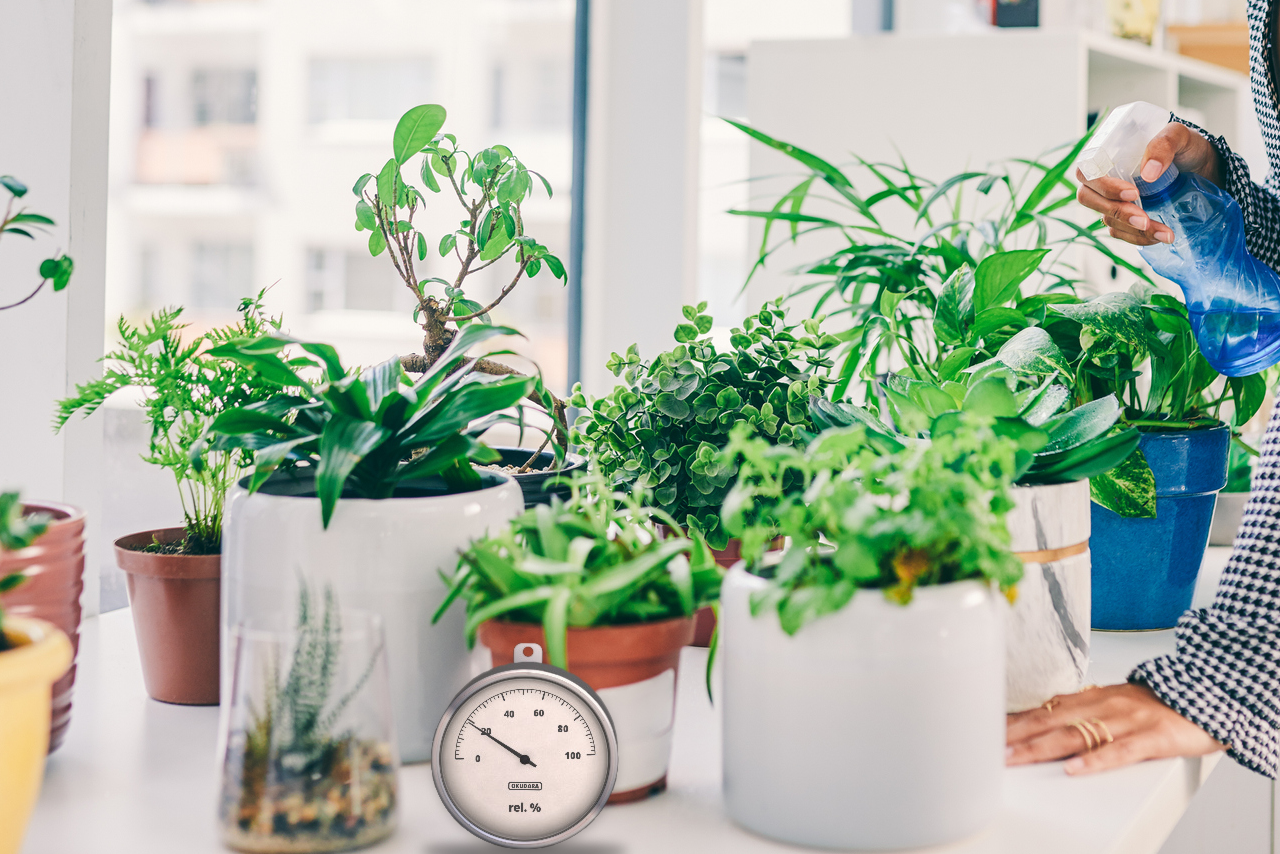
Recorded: 20 %
